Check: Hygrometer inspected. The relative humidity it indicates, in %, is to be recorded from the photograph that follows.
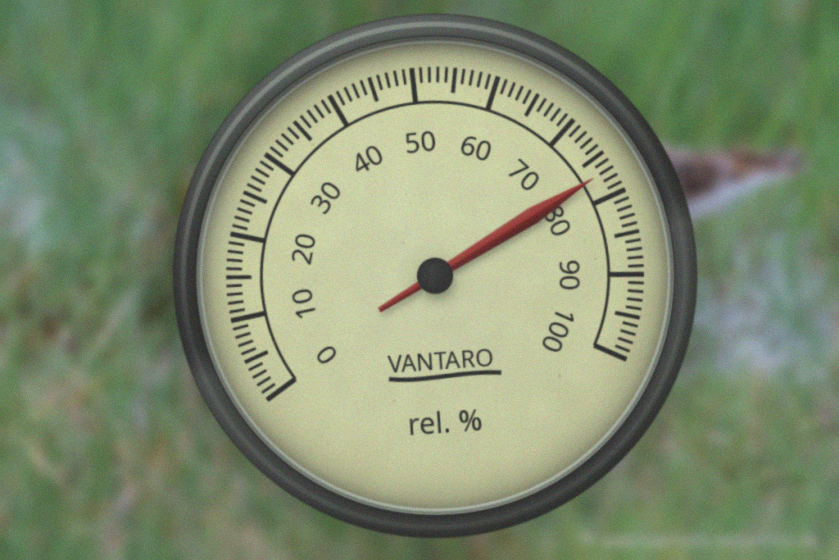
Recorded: 77 %
